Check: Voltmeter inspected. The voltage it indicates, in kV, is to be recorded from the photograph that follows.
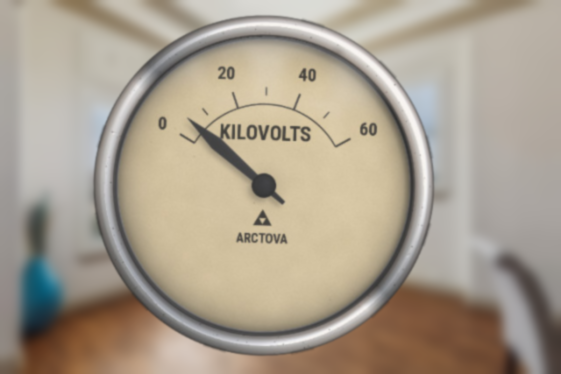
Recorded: 5 kV
